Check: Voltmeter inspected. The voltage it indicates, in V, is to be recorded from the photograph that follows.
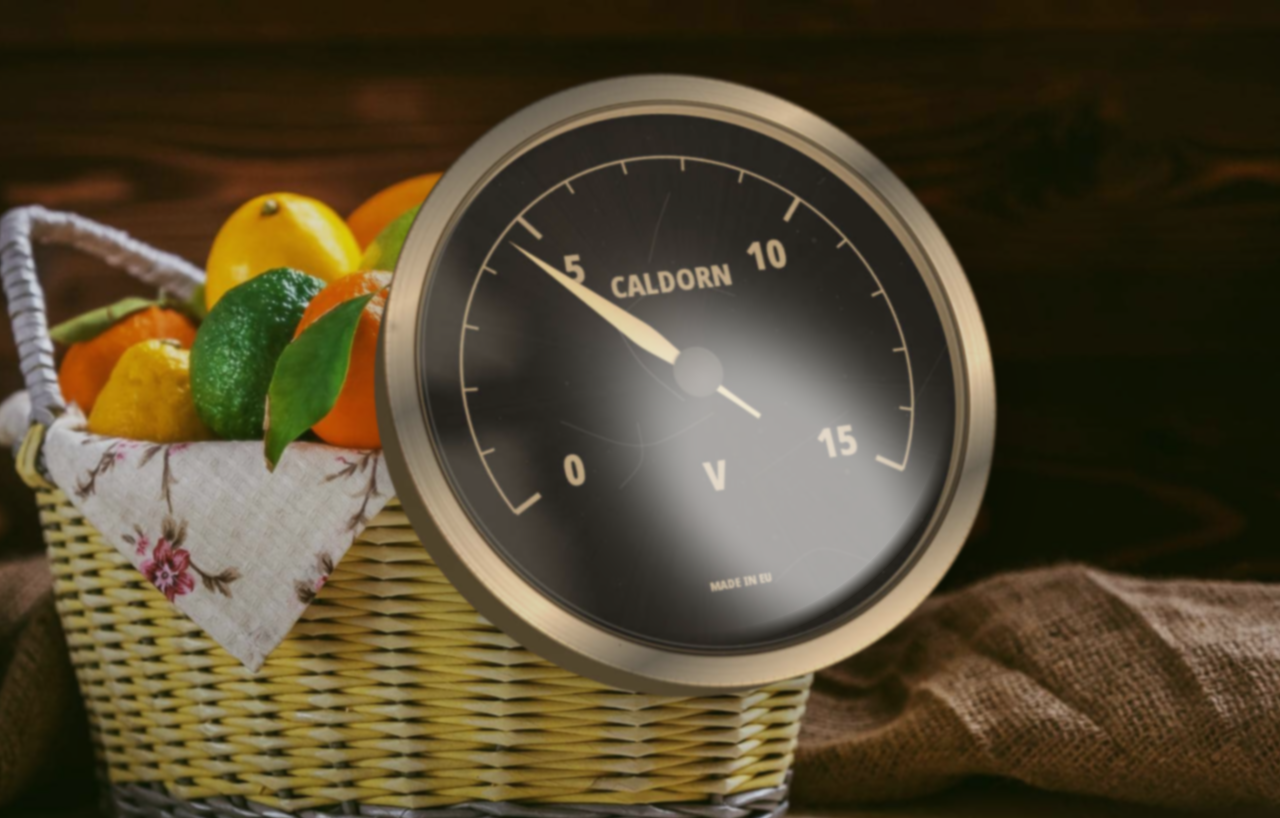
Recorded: 4.5 V
